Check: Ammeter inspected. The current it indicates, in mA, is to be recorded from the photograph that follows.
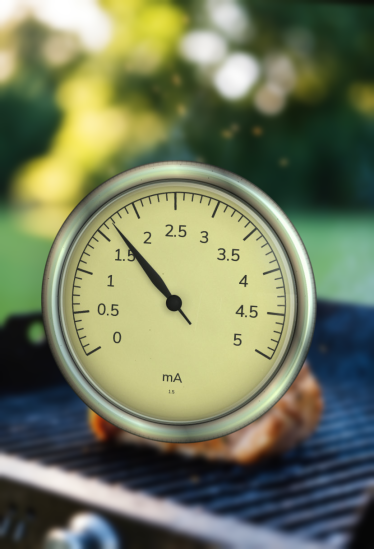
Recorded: 1.7 mA
